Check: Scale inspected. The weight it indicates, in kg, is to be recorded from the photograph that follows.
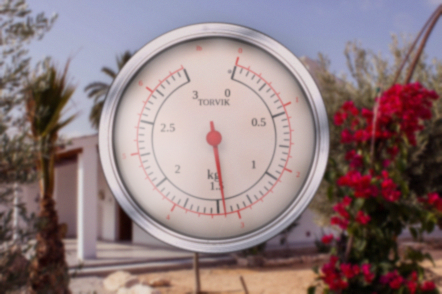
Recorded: 1.45 kg
